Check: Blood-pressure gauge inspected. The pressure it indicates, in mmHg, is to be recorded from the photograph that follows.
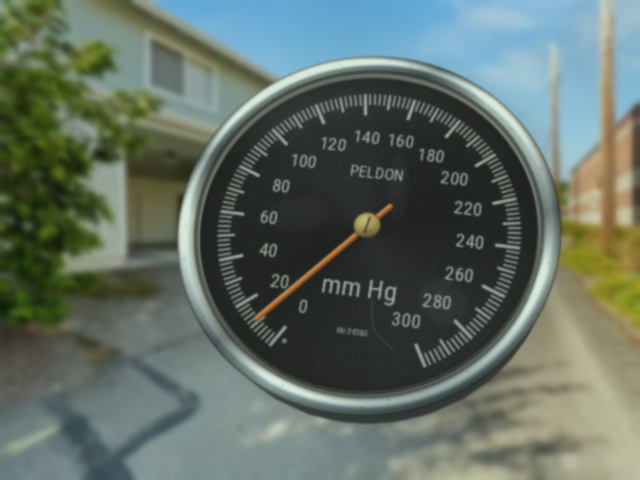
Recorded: 10 mmHg
